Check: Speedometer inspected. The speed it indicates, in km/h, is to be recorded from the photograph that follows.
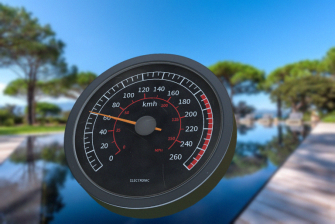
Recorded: 60 km/h
